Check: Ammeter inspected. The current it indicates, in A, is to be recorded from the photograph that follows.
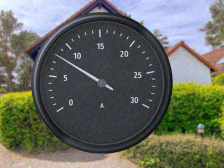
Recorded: 8 A
